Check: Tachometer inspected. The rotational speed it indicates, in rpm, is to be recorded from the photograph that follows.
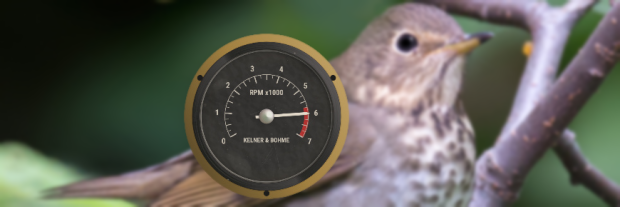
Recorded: 6000 rpm
